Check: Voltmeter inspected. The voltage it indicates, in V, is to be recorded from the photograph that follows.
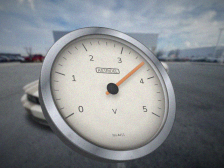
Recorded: 3.6 V
